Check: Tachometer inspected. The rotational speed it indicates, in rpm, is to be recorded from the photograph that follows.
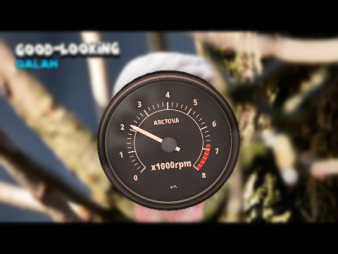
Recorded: 2200 rpm
